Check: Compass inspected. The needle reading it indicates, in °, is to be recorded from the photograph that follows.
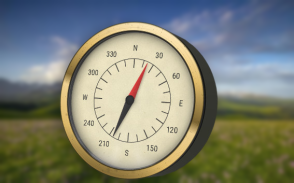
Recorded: 22.5 °
